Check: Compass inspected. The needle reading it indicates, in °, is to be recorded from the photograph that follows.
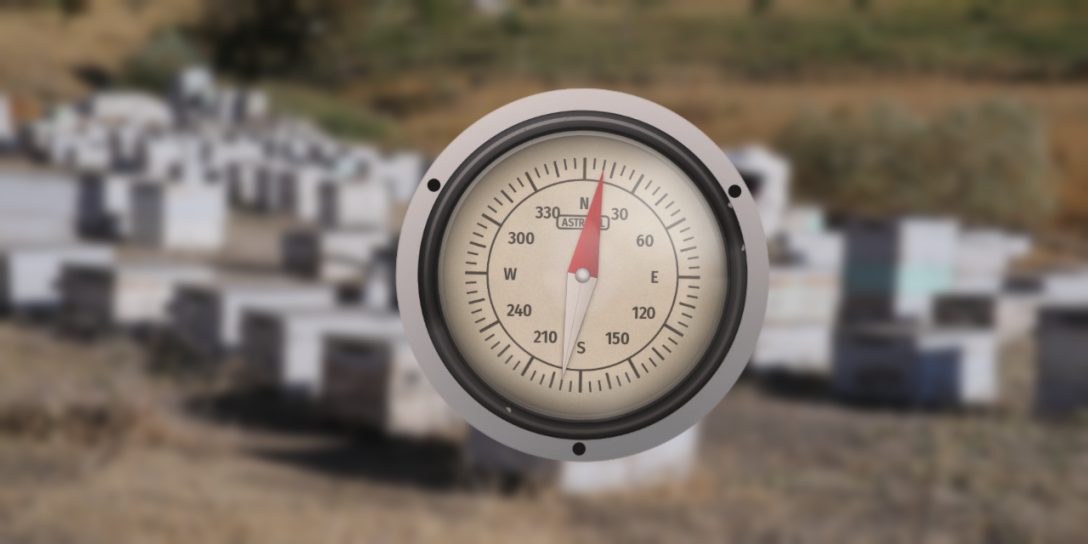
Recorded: 10 °
